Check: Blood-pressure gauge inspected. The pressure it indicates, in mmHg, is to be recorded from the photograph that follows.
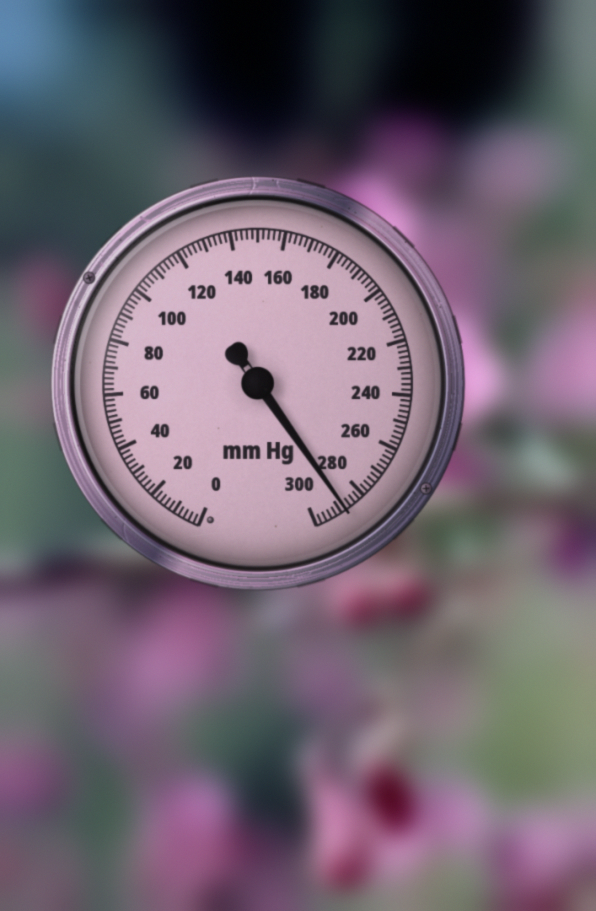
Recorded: 288 mmHg
